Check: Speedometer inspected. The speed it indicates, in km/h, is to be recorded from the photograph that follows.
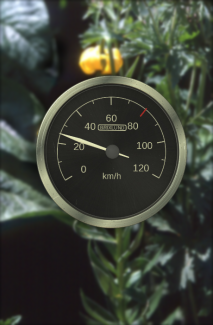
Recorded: 25 km/h
